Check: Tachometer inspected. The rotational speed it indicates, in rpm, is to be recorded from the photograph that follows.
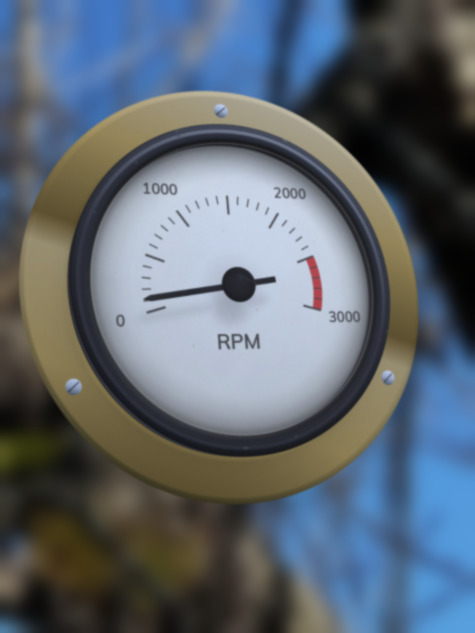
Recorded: 100 rpm
